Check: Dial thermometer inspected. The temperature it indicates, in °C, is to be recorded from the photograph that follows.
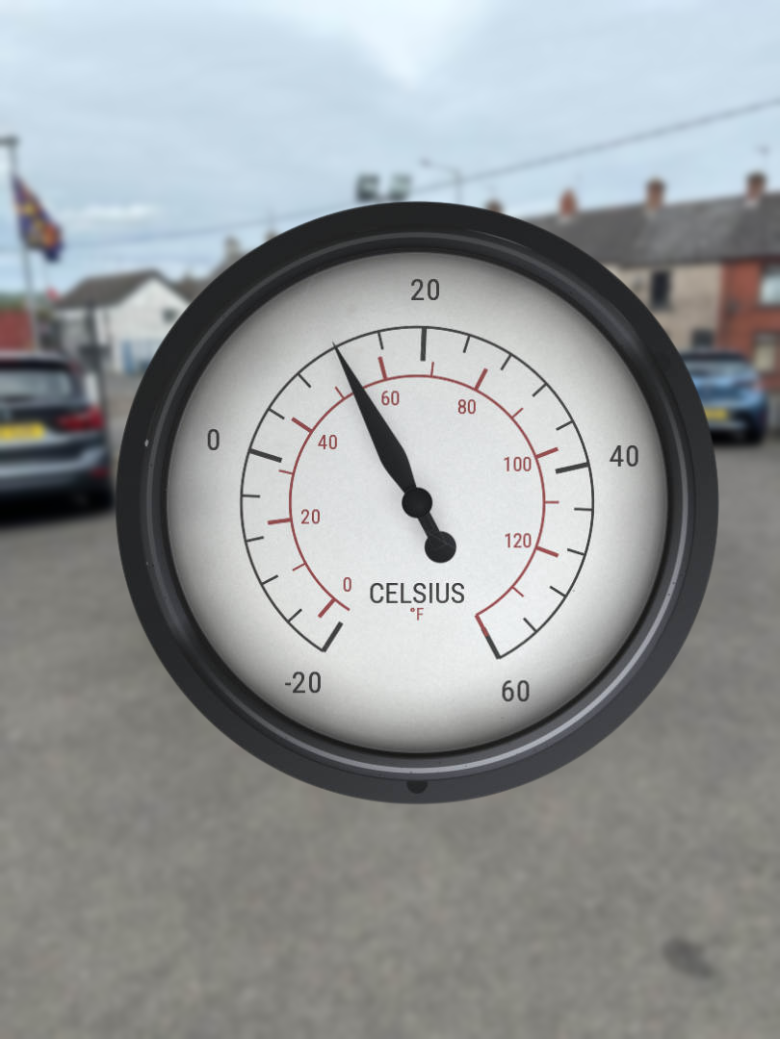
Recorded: 12 °C
